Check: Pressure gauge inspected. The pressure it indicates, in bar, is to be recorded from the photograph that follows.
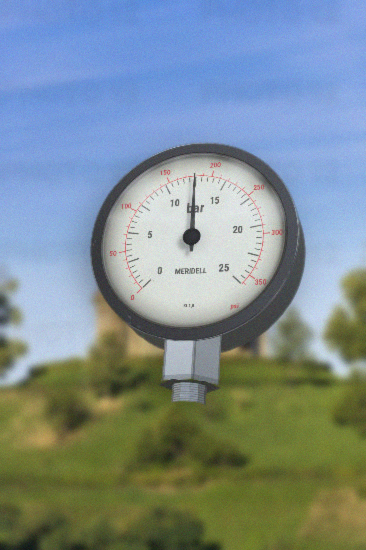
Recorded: 12.5 bar
